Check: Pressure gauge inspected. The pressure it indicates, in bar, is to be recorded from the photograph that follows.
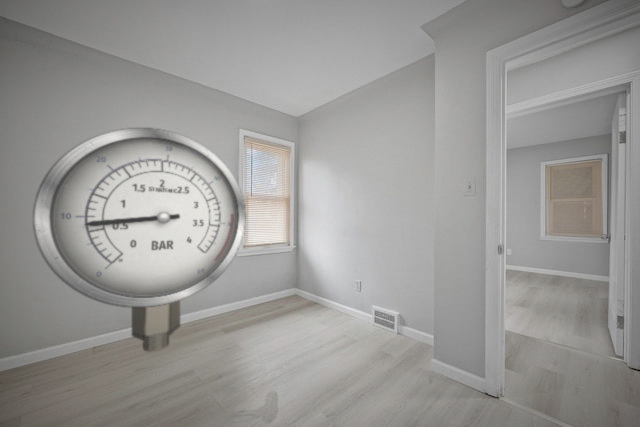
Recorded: 0.6 bar
